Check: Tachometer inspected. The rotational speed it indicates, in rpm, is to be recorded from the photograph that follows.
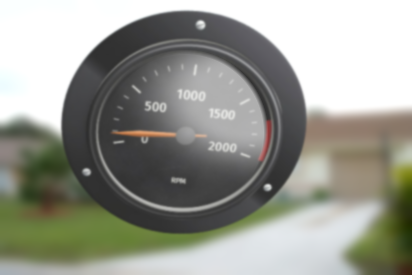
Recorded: 100 rpm
